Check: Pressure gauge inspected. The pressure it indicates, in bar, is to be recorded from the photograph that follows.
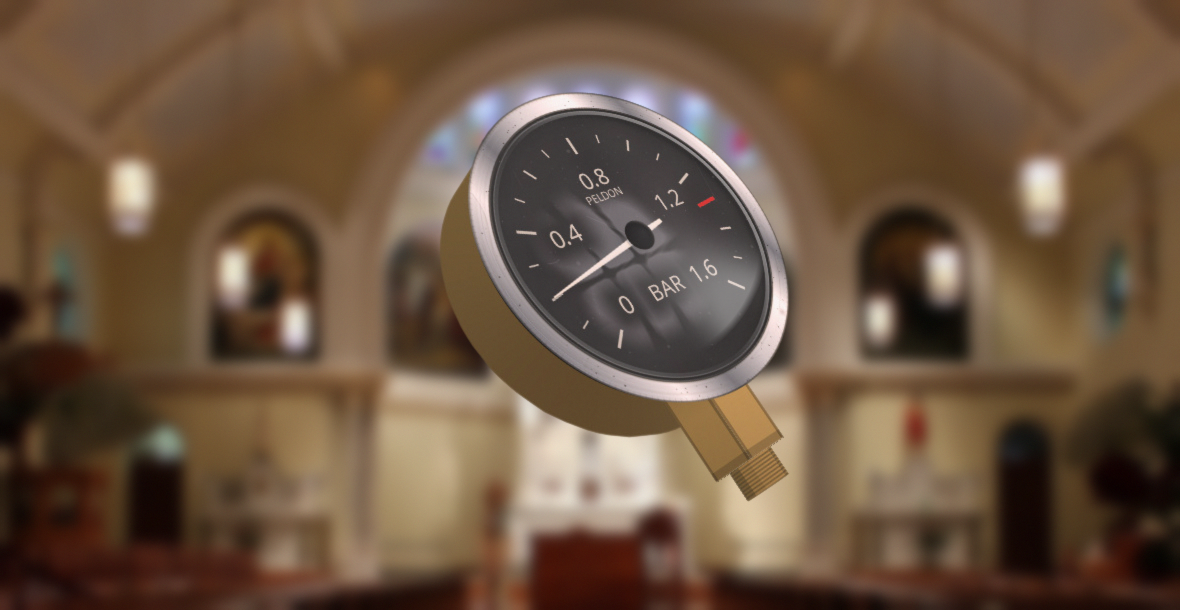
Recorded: 0.2 bar
